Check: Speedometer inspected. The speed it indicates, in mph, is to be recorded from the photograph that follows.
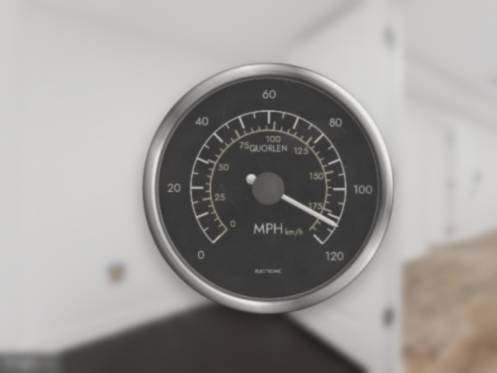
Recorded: 112.5 mph
